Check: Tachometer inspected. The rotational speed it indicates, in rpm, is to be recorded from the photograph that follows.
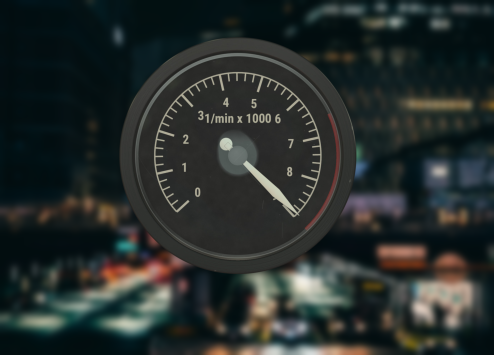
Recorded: 8900 rpm
